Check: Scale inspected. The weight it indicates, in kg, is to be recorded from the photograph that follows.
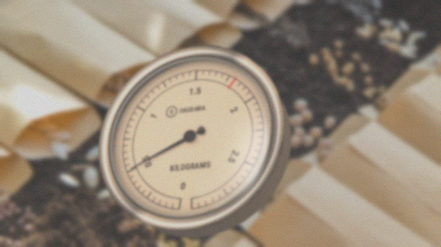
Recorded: 0.5 kg
